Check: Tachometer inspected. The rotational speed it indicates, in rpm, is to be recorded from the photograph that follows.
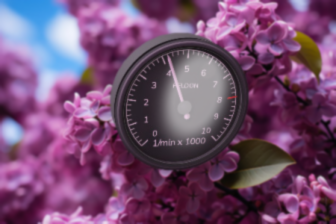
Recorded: 4200 rpm
